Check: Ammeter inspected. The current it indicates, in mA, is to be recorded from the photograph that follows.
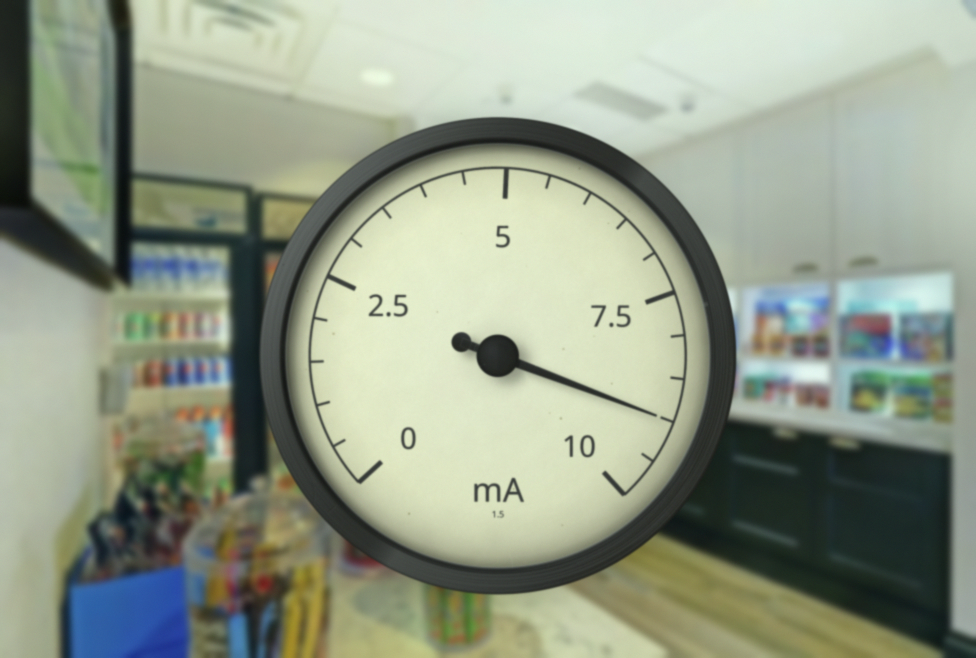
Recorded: 9 mA
